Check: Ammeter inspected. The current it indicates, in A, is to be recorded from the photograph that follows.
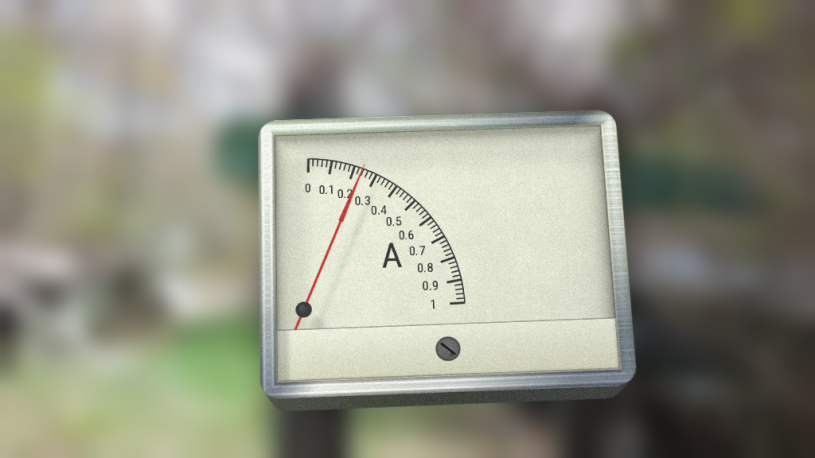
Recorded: 0.24 A
